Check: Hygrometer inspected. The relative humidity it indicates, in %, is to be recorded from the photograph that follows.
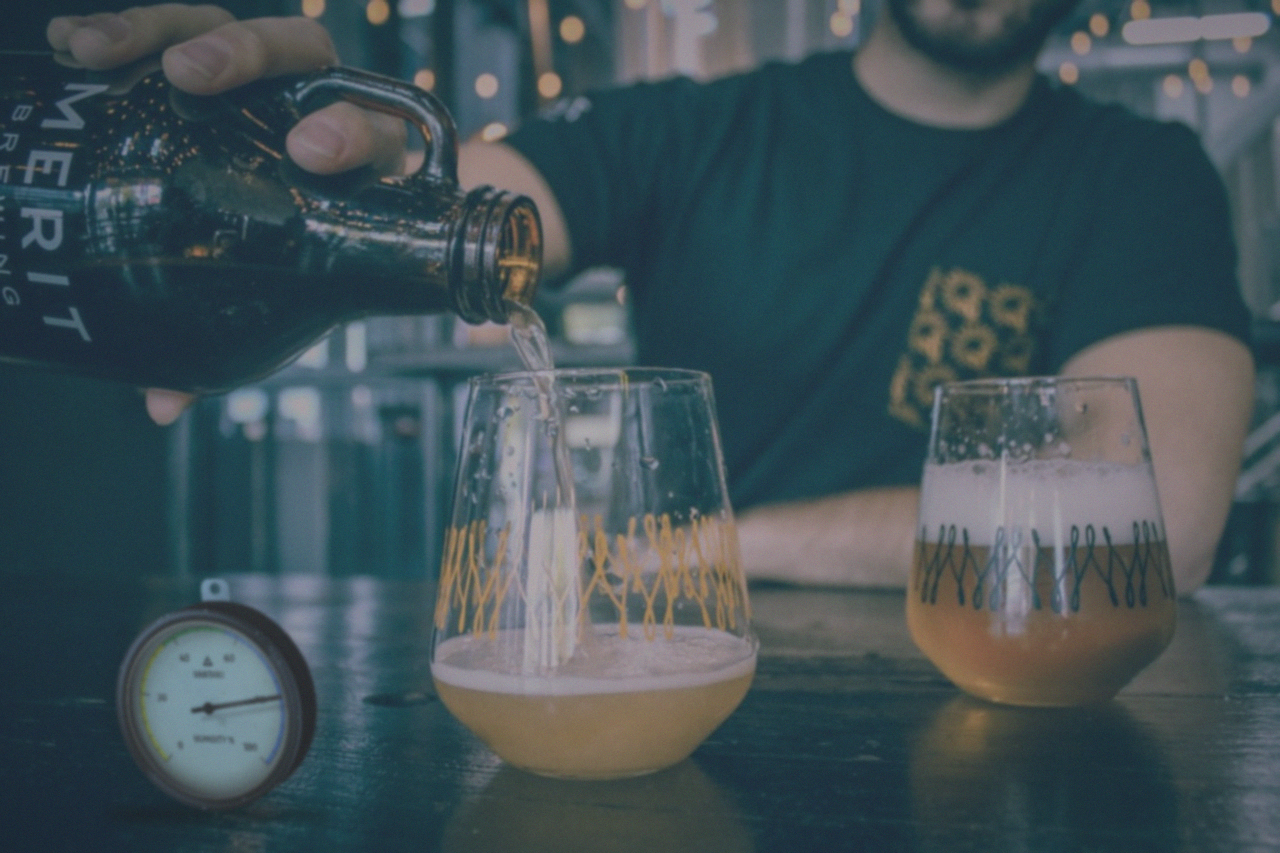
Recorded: 80 %
